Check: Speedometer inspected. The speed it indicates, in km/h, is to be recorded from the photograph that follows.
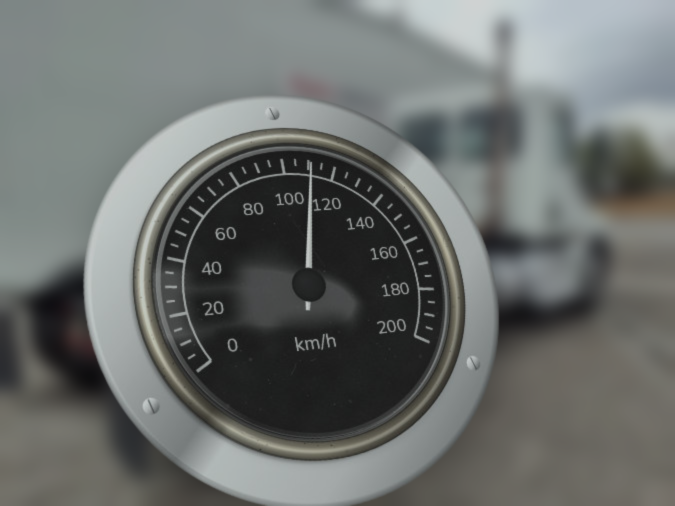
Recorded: 110 km/h
